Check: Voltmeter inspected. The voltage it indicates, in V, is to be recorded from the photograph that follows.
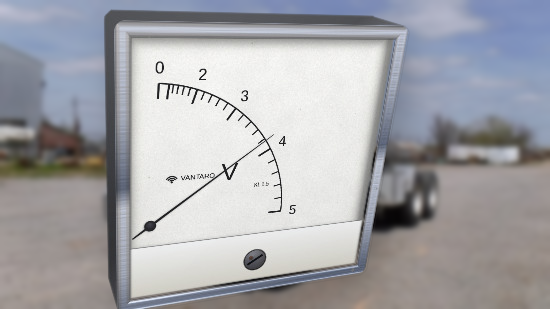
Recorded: 3.8 V
